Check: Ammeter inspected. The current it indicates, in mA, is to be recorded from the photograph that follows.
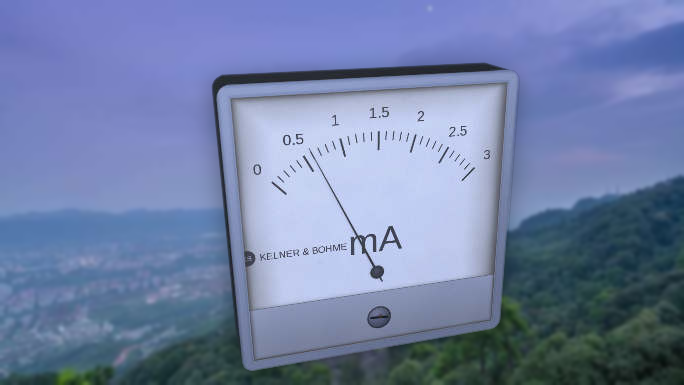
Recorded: 0.6 mA
